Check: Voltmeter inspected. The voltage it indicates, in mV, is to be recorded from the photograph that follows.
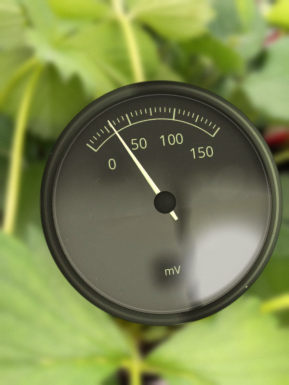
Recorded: 30 mV
